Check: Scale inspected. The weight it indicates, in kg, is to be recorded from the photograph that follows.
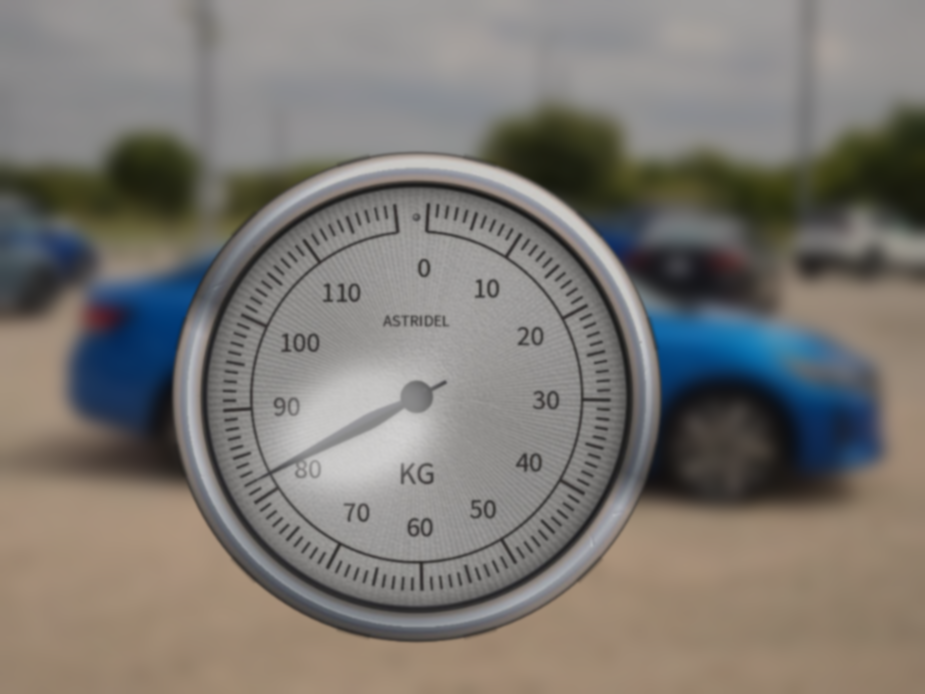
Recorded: 82 kg
